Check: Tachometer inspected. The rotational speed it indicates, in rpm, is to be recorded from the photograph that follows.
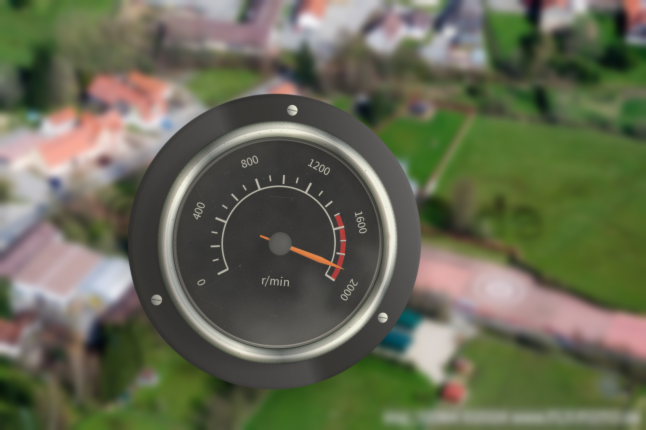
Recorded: 1900 rpm
